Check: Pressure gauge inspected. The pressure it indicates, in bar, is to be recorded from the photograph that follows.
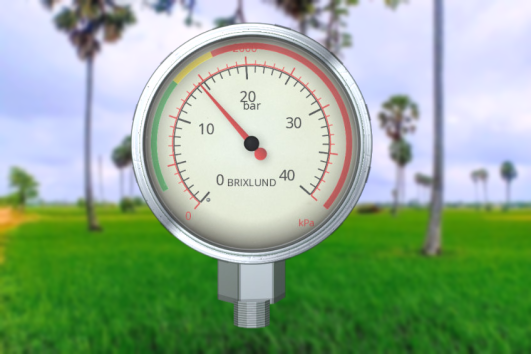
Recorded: 14.5 bar
